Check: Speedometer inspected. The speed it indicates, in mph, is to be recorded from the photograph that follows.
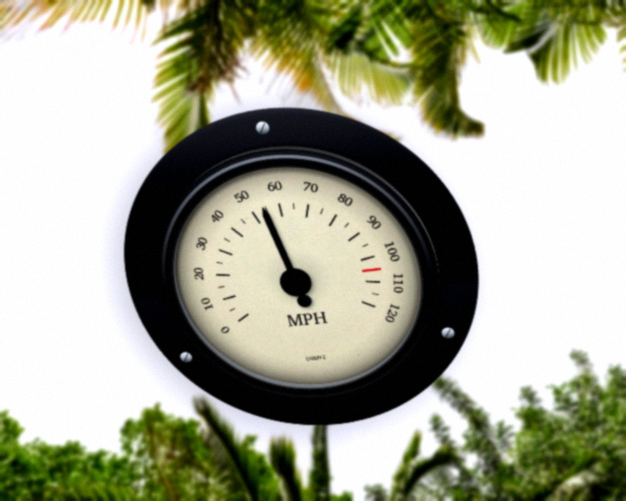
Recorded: 55 mph
